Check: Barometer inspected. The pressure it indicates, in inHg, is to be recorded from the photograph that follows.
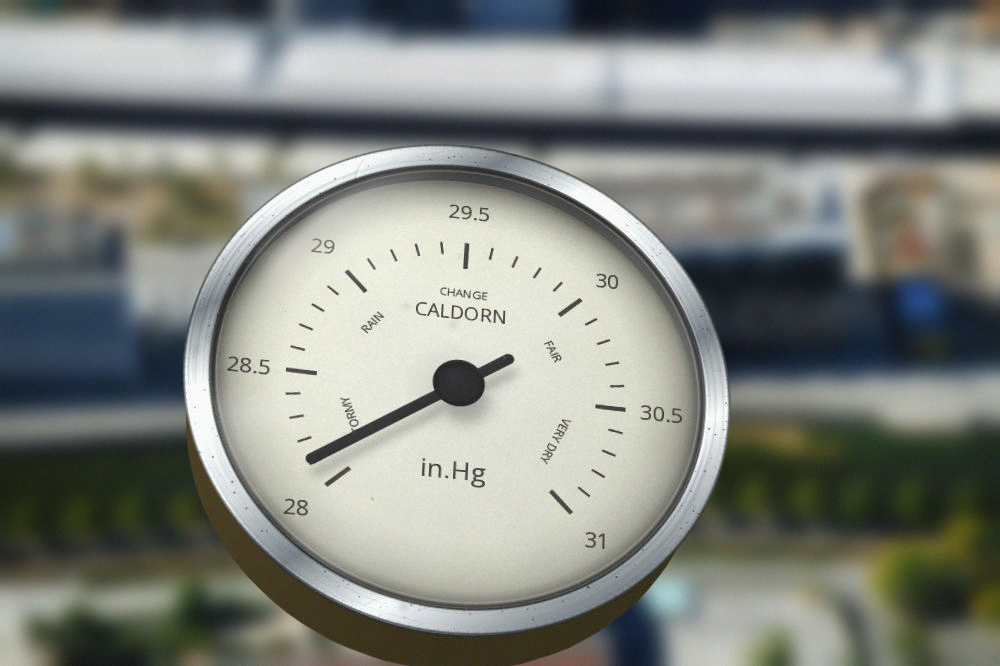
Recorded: 28.1 inHg
